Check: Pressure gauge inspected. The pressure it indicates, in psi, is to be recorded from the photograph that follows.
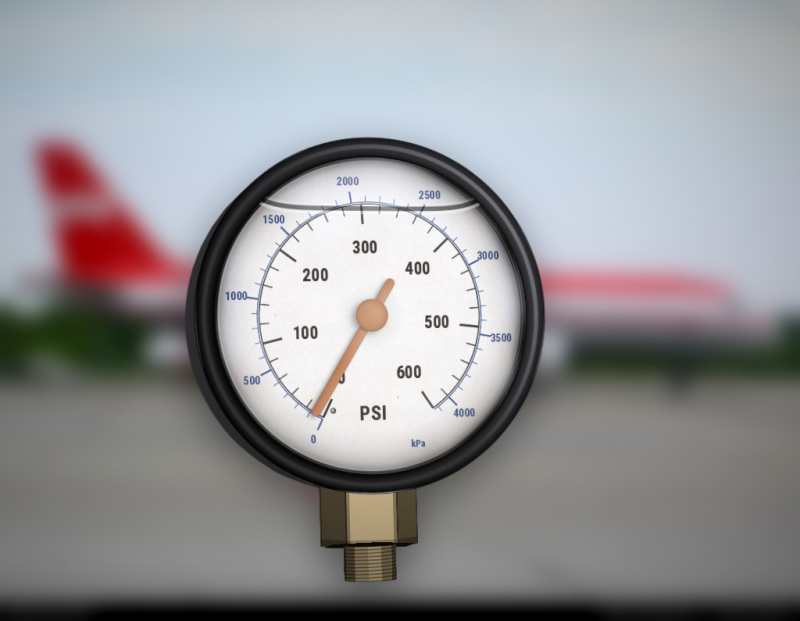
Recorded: 10 psi
